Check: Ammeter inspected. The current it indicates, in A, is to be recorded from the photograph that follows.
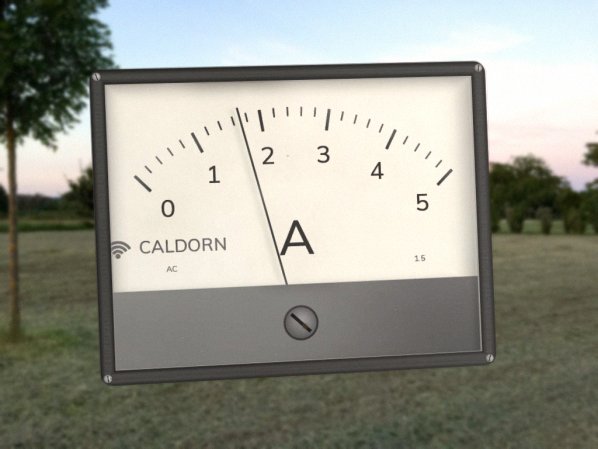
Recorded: 1.7 A
